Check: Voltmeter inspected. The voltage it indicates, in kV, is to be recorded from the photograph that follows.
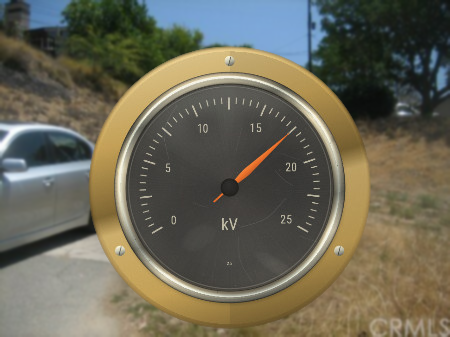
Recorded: 17.5 kV
